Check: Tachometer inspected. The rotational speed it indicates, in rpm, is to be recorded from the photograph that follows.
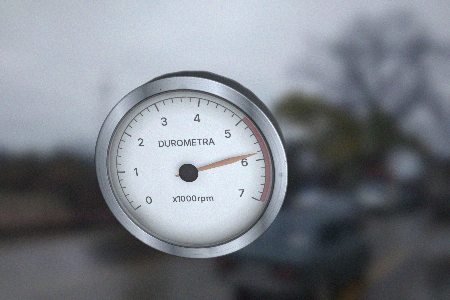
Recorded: 5800 rpm
